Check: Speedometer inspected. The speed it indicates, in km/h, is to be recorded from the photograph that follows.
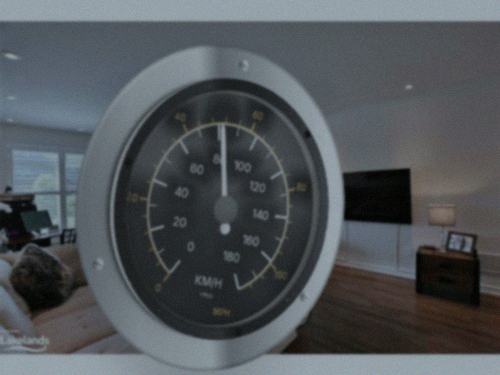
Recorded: 80 km/h
